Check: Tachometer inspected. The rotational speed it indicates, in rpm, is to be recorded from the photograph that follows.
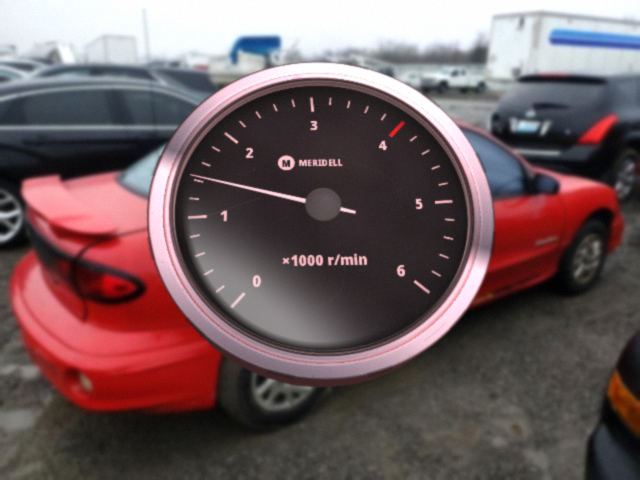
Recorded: 1400 rpm
